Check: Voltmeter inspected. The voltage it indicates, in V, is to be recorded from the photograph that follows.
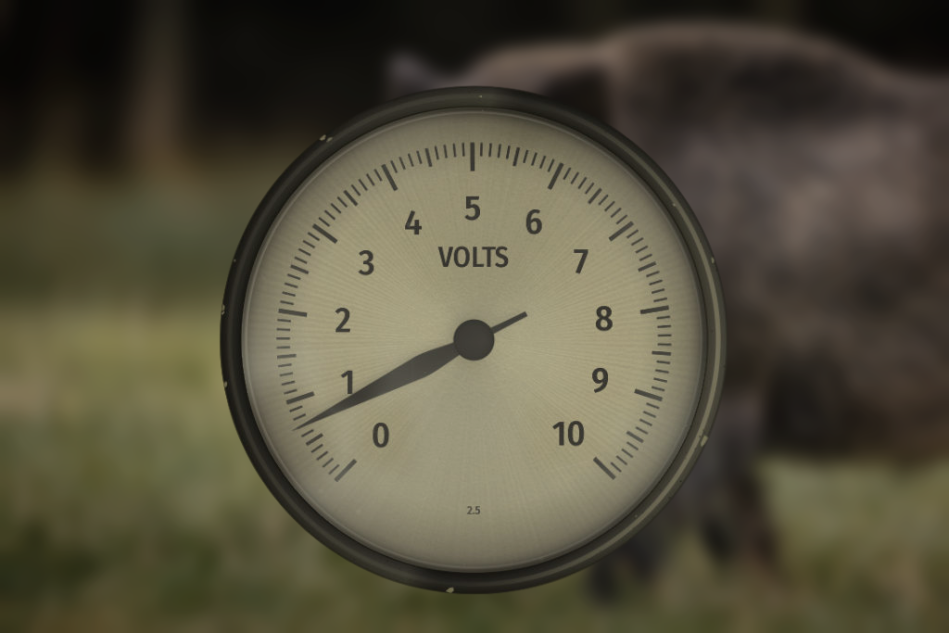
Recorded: 0.7 V
